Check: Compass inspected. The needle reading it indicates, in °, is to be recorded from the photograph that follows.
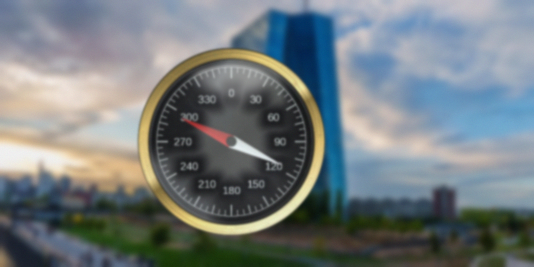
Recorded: 295 °
